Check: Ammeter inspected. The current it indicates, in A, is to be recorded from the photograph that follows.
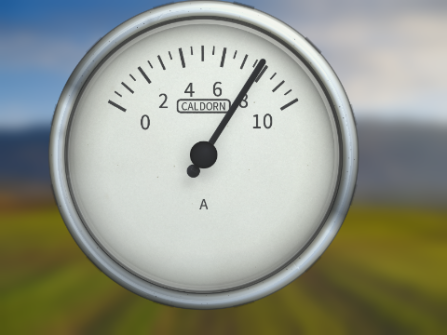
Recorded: 7.75 A
